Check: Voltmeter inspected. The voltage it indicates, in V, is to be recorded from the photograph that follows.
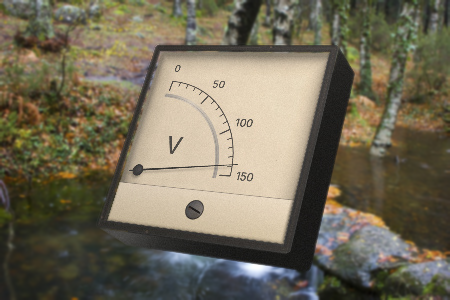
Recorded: 140 V
